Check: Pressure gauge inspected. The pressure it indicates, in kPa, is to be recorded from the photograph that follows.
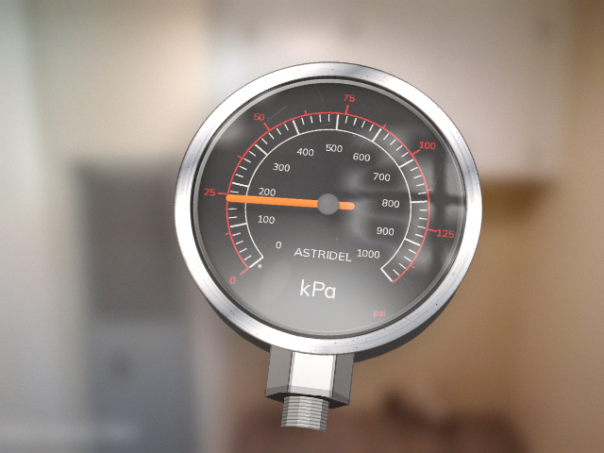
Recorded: 160 kPa
